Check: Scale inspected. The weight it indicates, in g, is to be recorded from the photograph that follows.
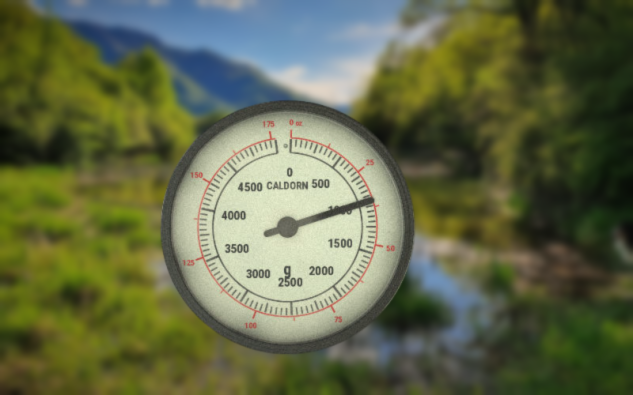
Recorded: 1000 g
